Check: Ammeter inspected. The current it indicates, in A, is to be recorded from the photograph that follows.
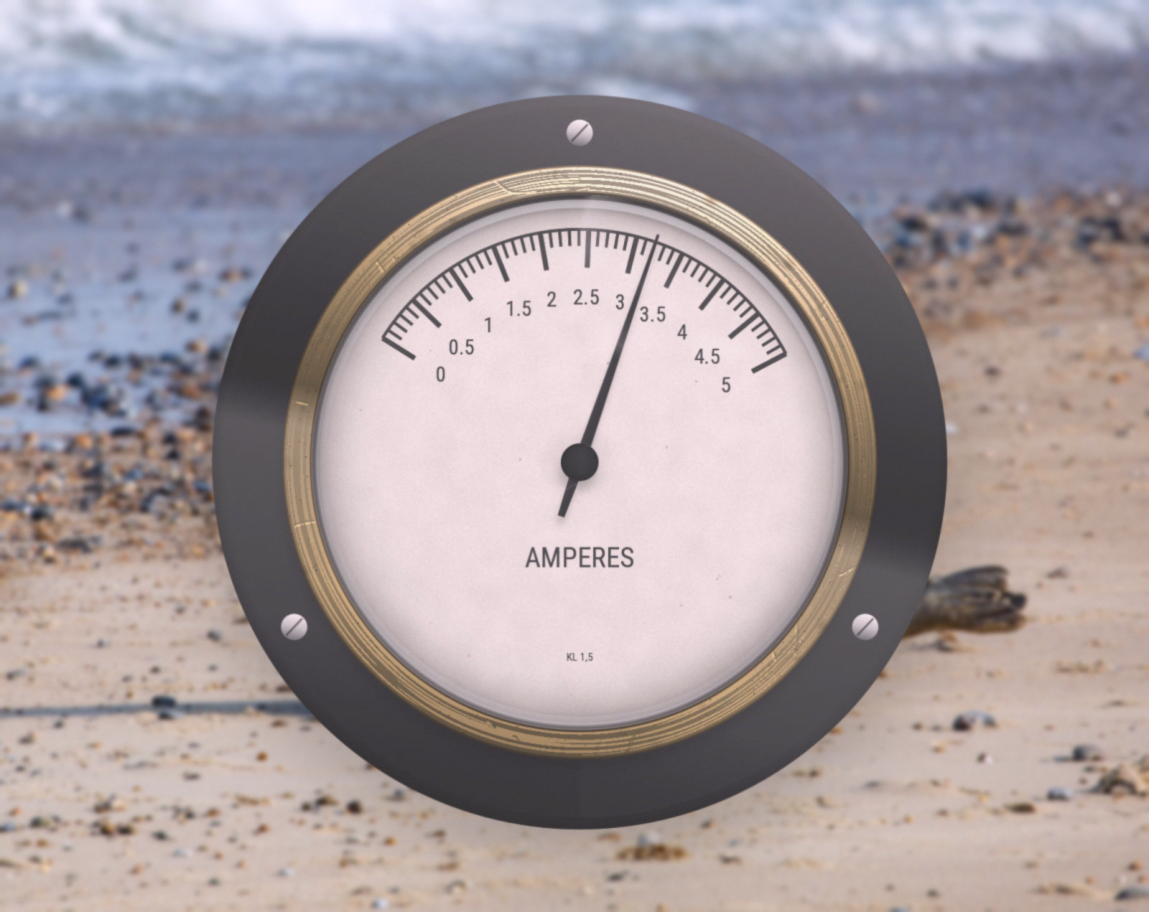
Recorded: 3.2 A
